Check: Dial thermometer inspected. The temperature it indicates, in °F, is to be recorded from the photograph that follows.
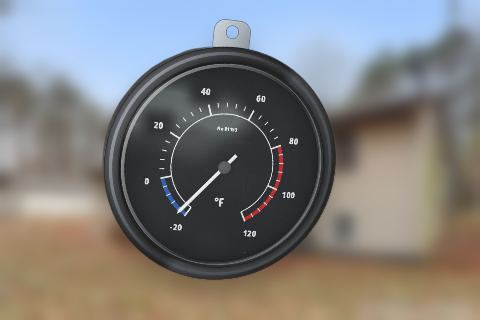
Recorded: -16 °F
